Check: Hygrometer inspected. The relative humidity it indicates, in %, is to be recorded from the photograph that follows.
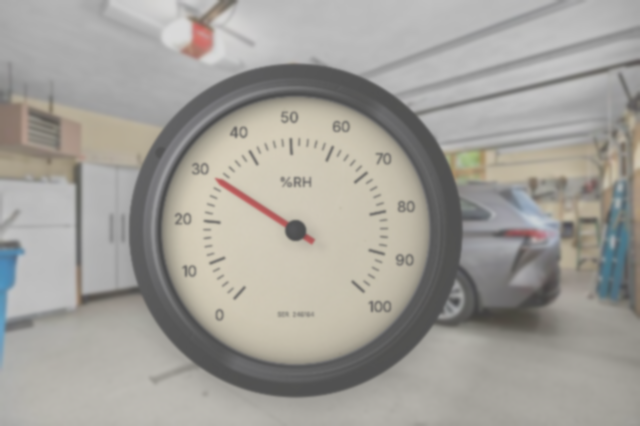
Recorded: 30 %
